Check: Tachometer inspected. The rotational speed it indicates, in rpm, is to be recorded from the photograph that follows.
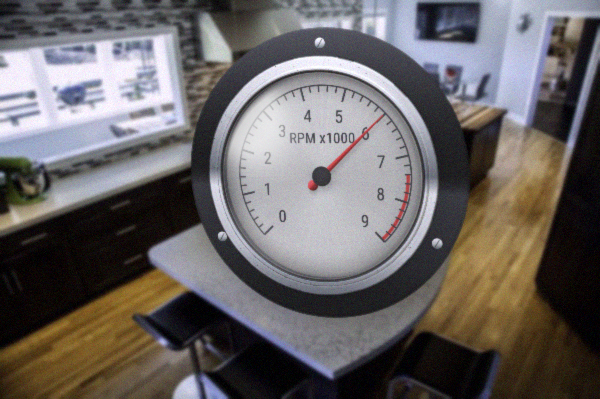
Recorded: 6000 rpm
